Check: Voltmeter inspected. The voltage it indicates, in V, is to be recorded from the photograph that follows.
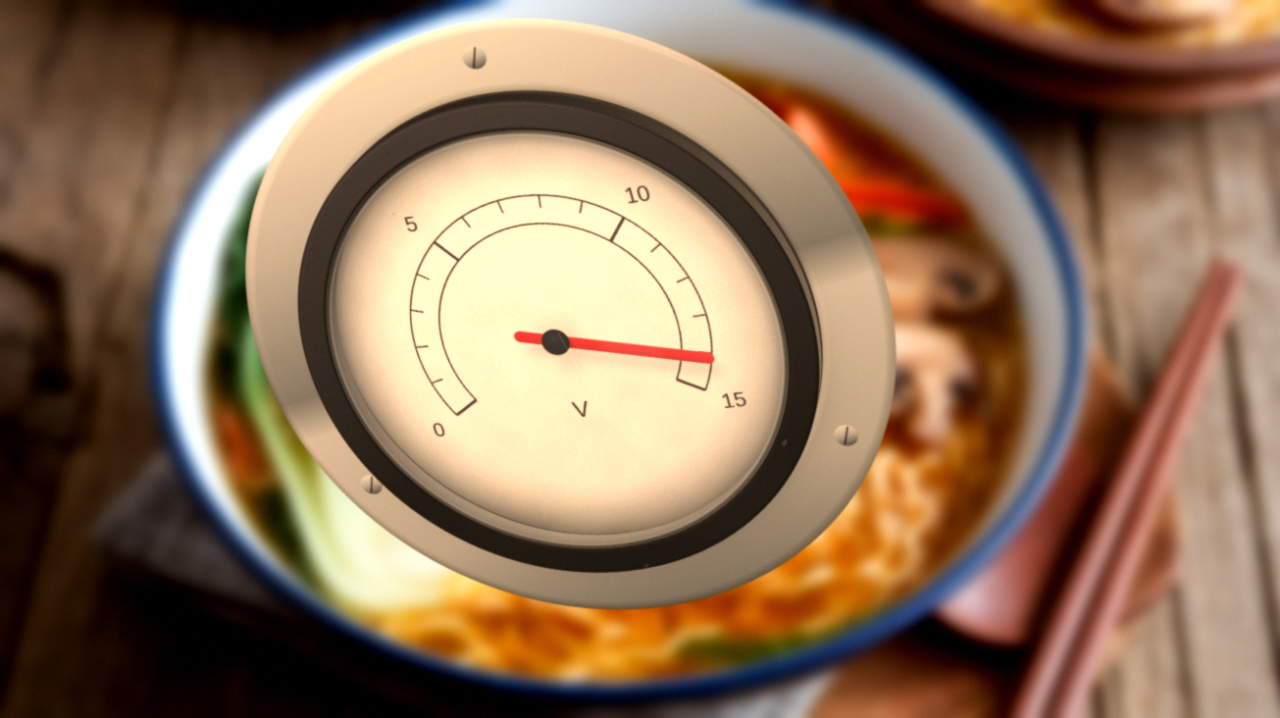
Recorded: 14 V
